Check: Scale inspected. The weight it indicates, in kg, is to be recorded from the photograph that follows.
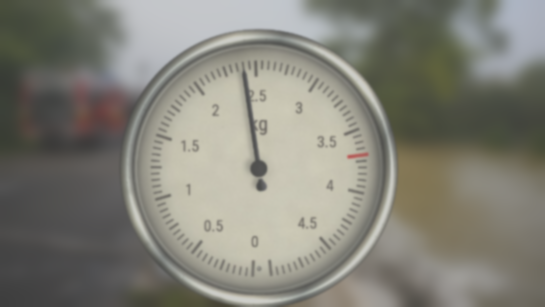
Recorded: 2.4 kg
